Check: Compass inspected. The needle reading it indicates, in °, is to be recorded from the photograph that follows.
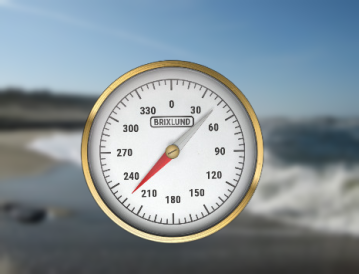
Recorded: 225 °
